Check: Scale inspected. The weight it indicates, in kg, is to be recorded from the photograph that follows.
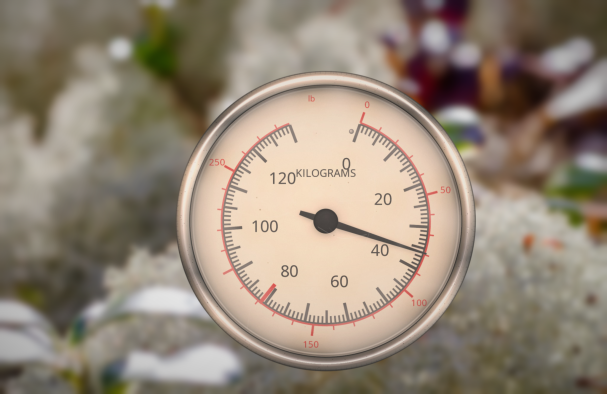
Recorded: 36 kg
